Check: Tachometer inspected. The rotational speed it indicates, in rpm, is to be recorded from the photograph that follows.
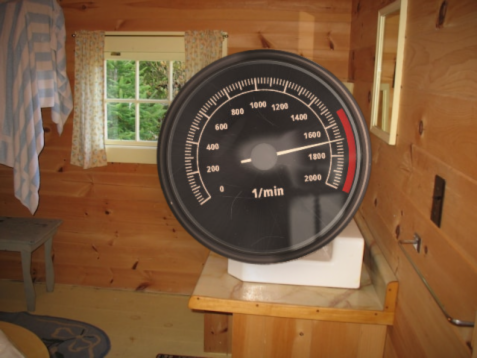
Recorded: 1700 rpm
